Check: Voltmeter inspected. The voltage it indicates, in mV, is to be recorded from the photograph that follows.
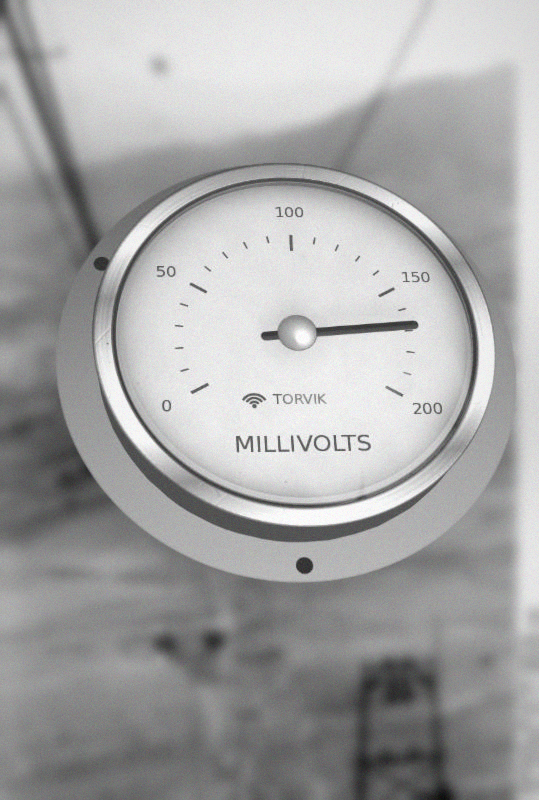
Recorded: 170 mV
